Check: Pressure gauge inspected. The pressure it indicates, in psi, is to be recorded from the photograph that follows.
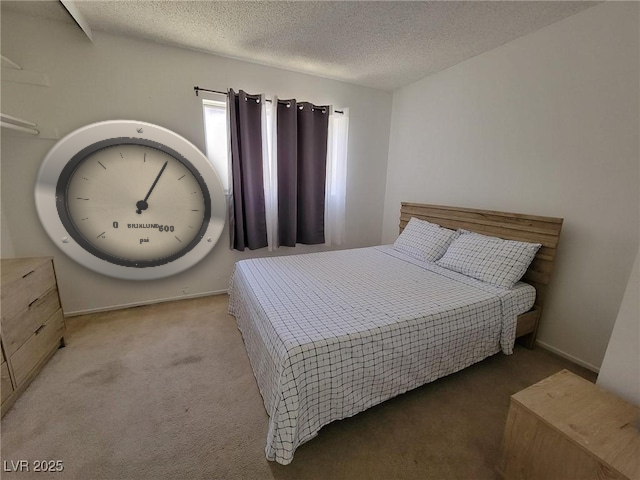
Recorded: 350 psi
